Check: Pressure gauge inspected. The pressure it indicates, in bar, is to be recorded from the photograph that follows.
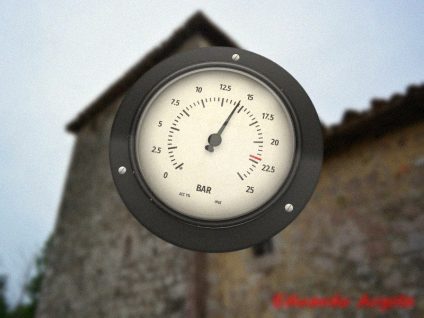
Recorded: 14.5 bar
